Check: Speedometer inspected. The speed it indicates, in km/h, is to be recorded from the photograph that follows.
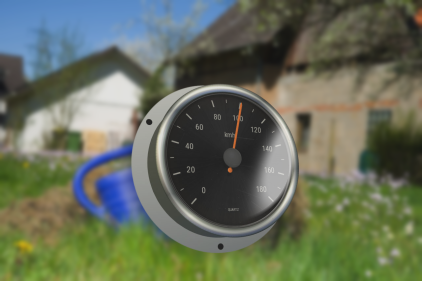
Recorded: 100 km/h
